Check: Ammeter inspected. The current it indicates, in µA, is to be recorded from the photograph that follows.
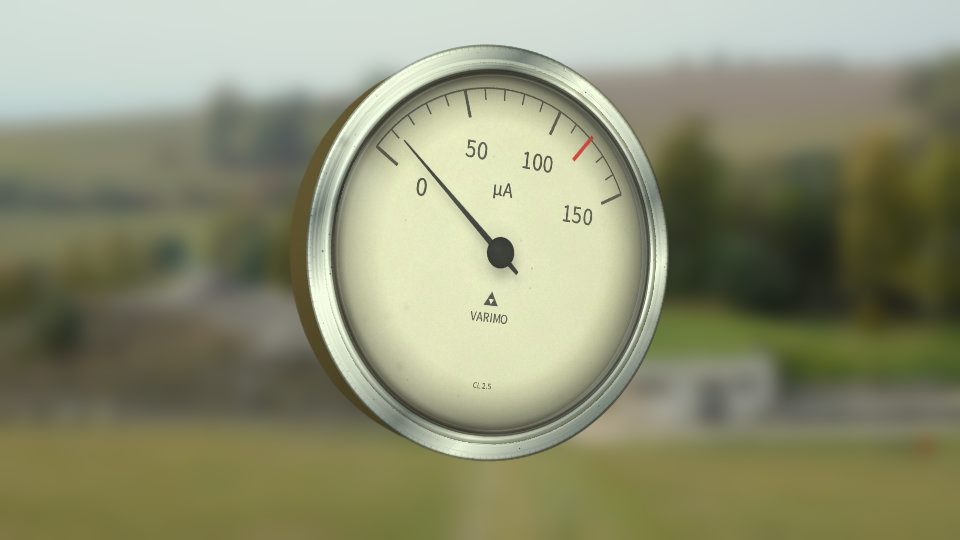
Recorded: 10 µA
